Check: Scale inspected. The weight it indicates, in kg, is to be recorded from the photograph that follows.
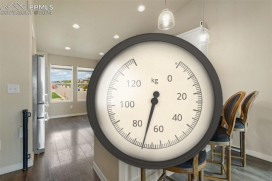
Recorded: 70 kg
